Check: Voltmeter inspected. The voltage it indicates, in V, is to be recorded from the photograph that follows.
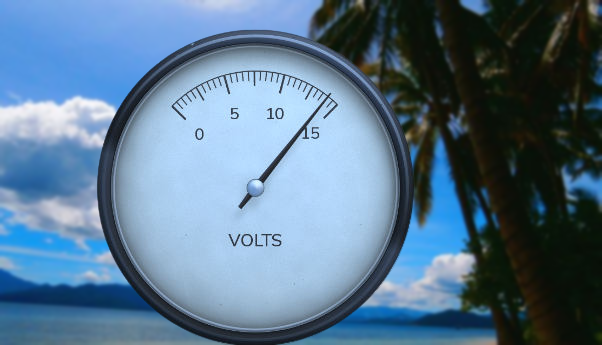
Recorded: 14 V
